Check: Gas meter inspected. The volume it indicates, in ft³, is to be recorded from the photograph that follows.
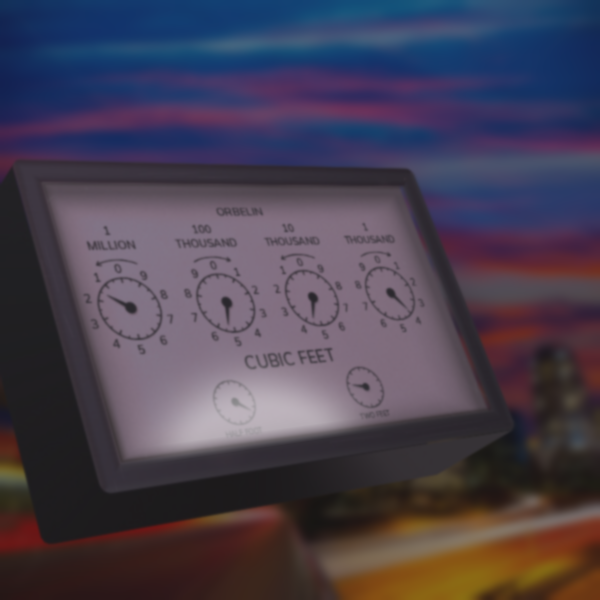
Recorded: 154400 ft³
